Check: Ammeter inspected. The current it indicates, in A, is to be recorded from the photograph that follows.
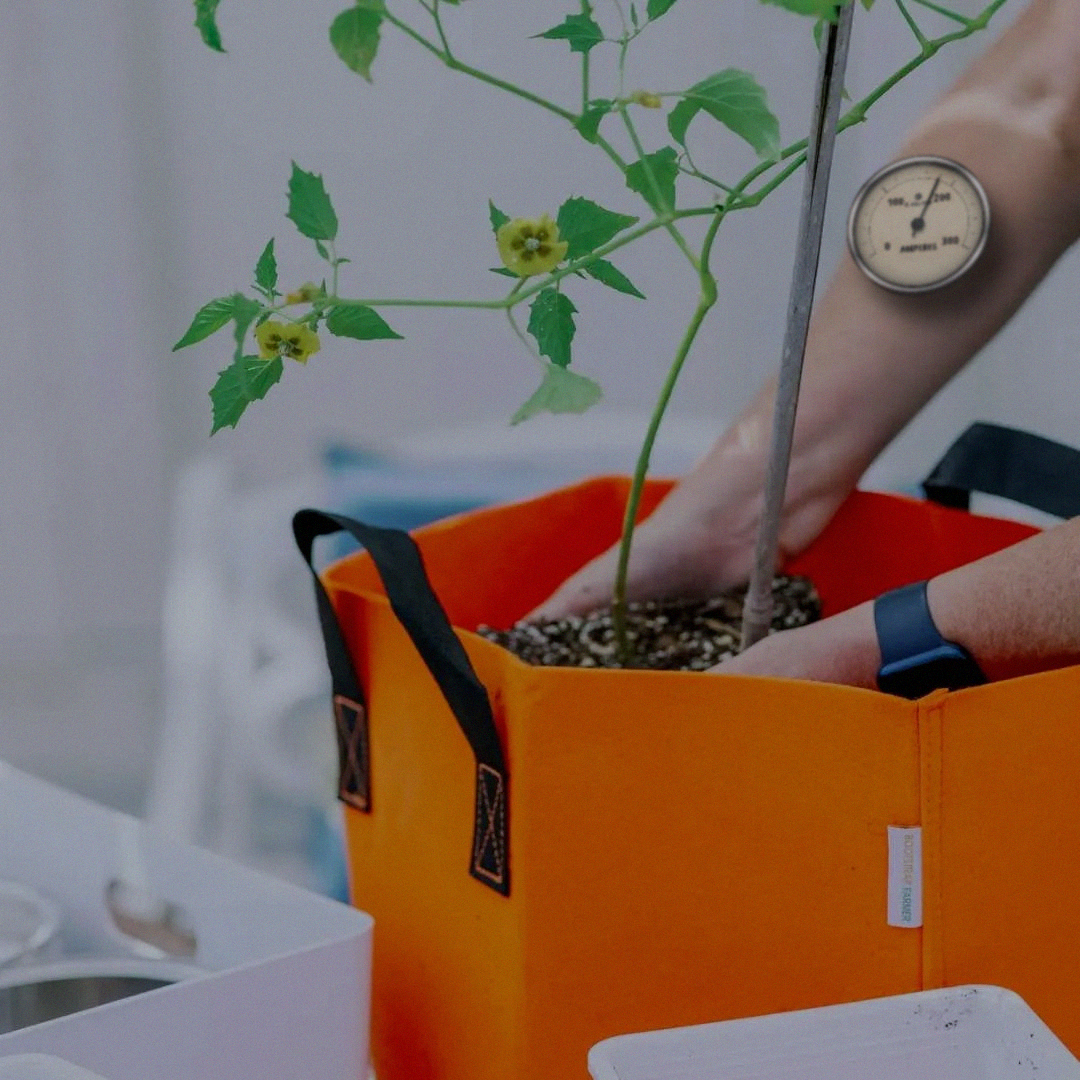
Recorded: 180 A
